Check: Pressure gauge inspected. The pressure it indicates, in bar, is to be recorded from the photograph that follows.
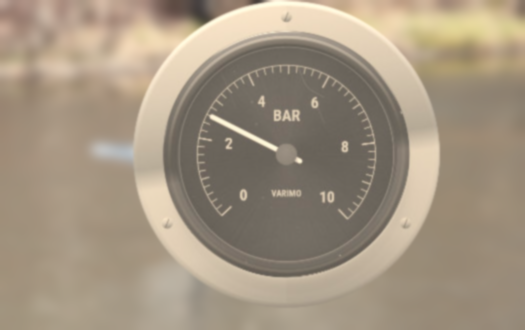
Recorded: 2.6 bar
